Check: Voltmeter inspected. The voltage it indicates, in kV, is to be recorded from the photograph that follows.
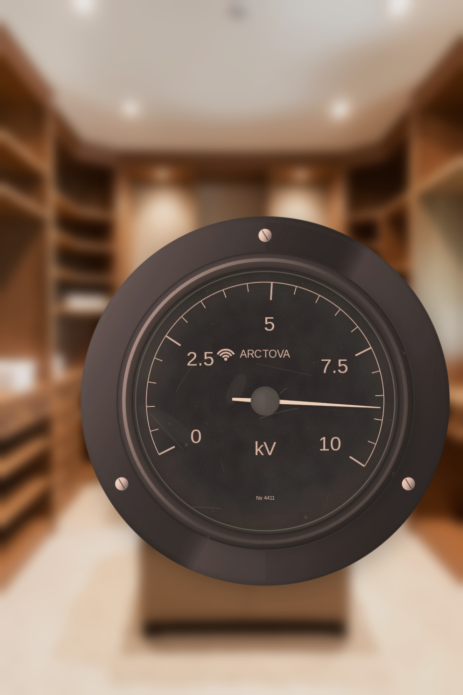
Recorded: 8.75 kV
